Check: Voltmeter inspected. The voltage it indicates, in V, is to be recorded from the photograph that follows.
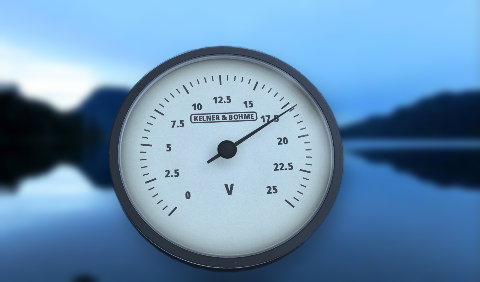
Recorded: 18 V
